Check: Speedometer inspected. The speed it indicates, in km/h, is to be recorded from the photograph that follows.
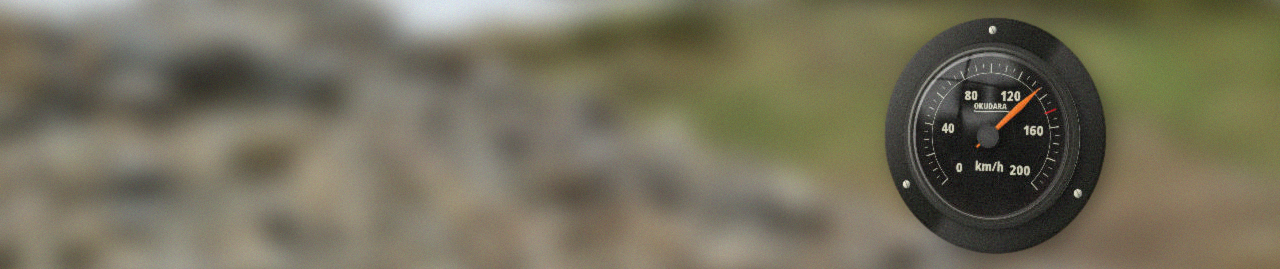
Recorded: 135 km/h
